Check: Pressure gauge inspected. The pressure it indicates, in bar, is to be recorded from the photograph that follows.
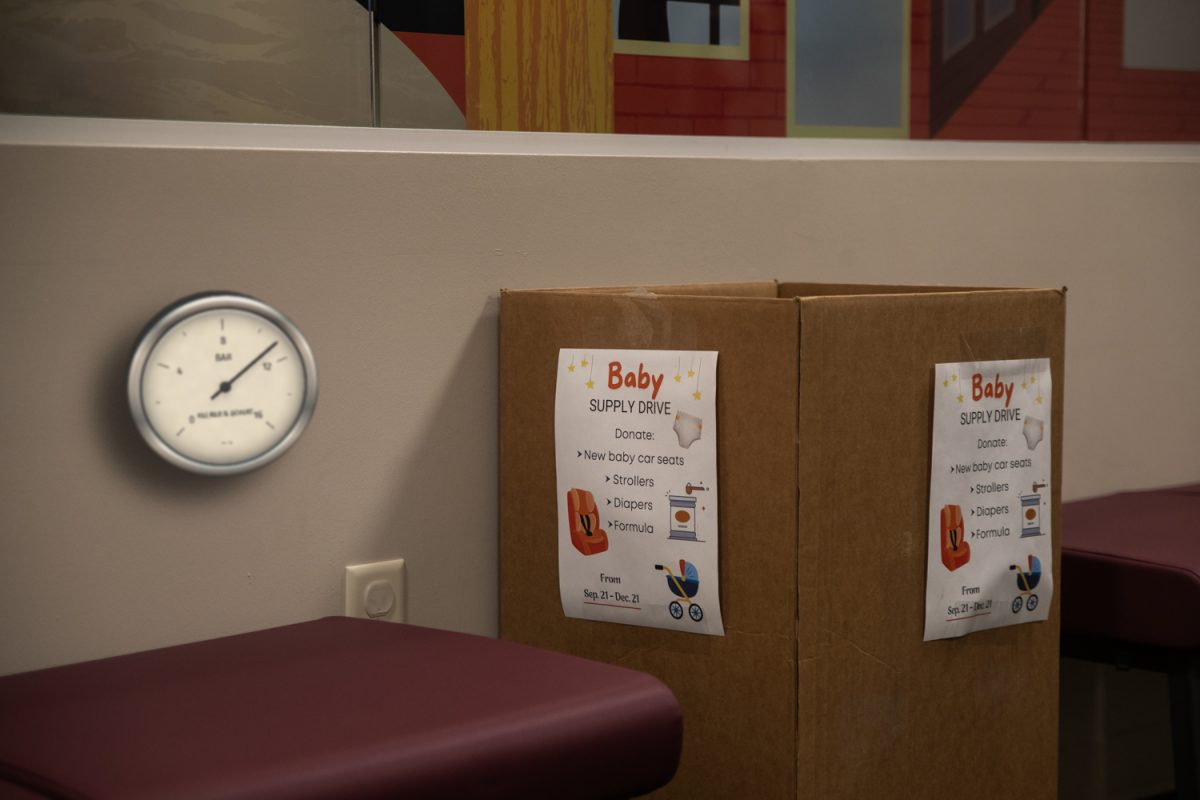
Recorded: 11 bar
